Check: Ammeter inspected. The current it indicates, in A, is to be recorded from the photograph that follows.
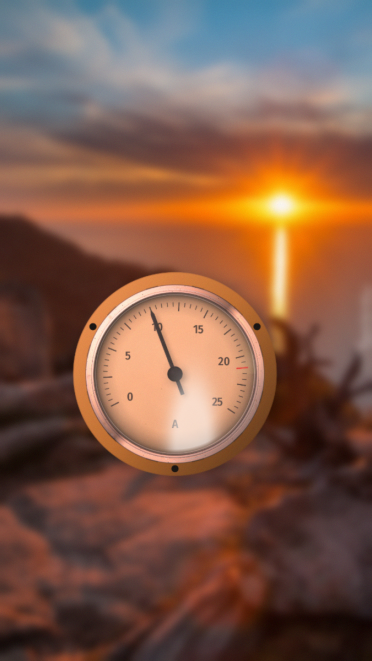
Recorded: 10 A
